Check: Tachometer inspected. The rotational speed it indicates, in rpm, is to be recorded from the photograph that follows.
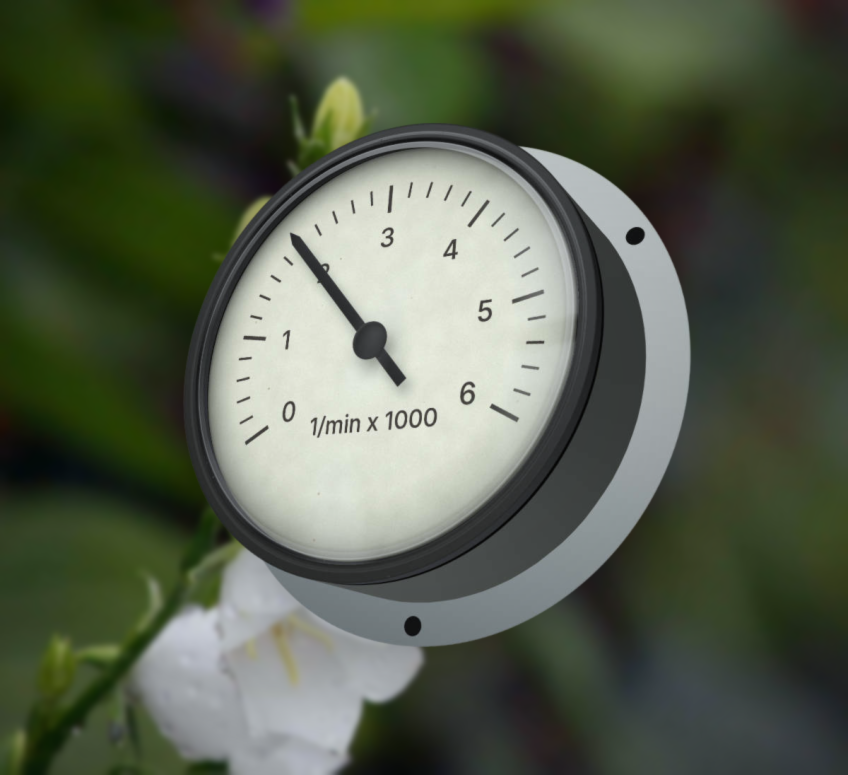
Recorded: 2000 rpm
